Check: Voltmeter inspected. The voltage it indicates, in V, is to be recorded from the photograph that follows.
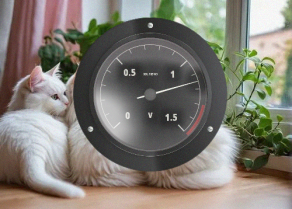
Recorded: 1.15 V
